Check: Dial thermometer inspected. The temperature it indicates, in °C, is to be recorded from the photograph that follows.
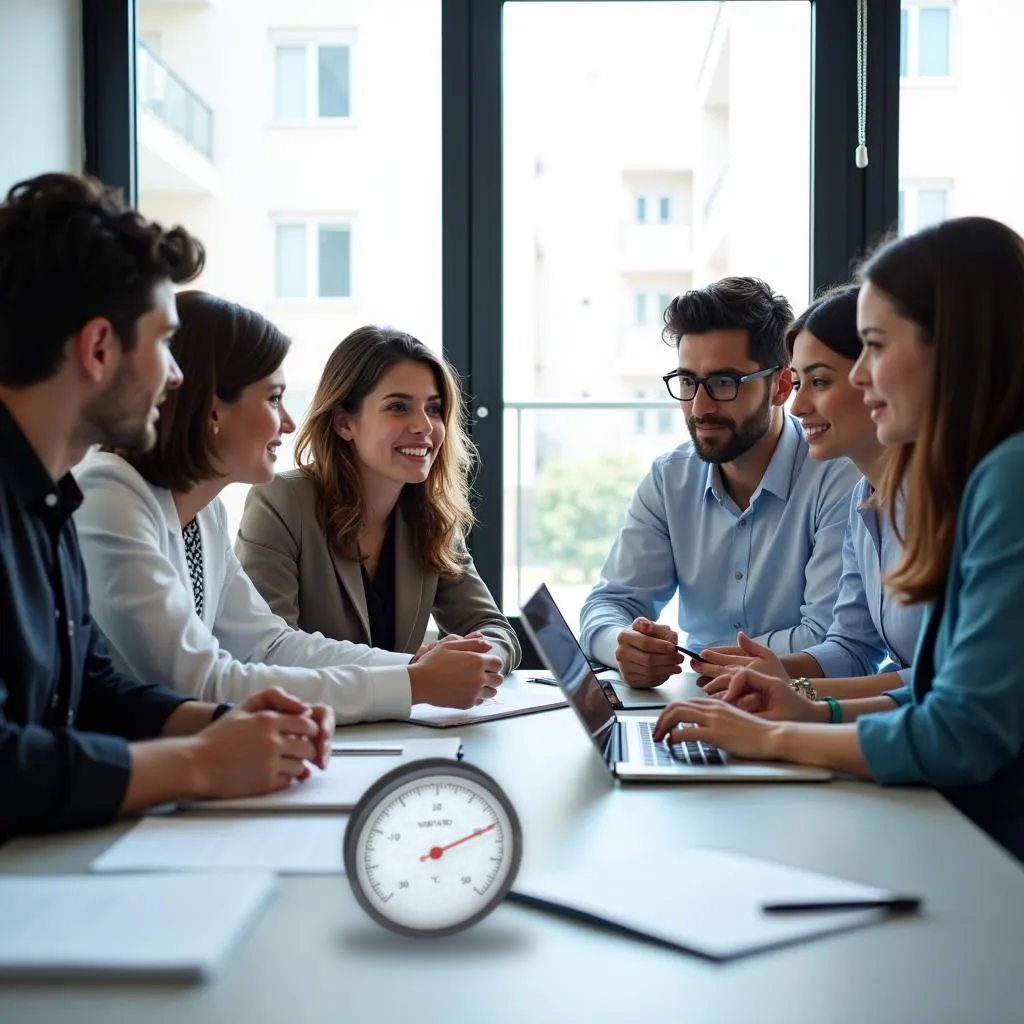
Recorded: 30 °C
